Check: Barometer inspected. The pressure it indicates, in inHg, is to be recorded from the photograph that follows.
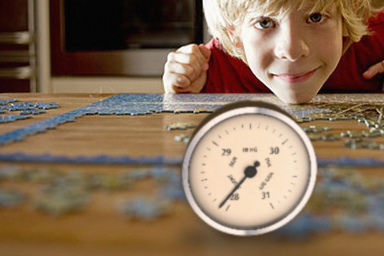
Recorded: 28.1 inHg
